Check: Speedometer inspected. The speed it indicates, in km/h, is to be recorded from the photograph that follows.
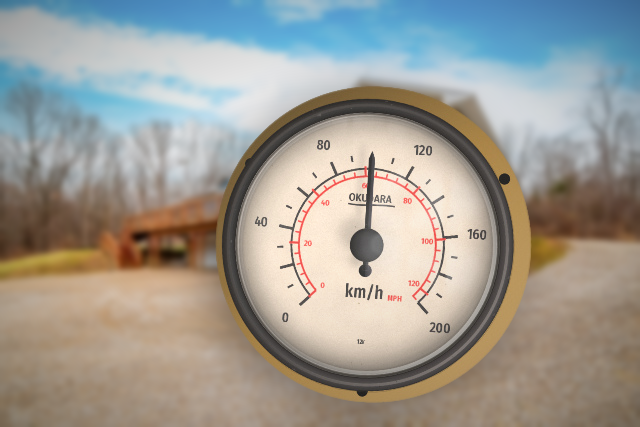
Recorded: 100 km/h
